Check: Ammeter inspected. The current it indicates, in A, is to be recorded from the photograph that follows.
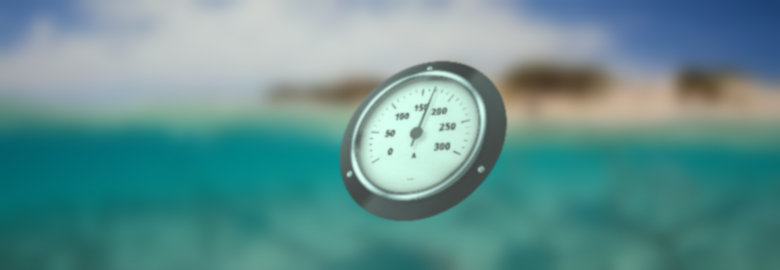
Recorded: 170 A
